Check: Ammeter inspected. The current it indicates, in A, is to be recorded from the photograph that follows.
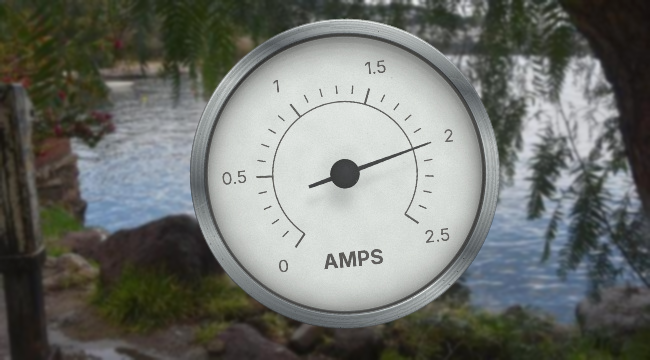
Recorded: 2 A
